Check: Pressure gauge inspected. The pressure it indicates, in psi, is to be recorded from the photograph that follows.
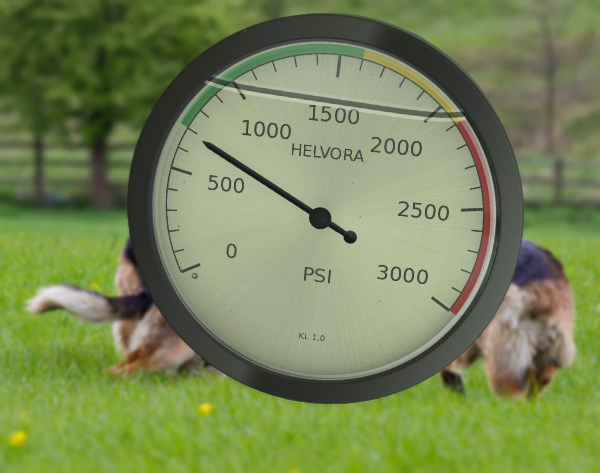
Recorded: 700 psi
